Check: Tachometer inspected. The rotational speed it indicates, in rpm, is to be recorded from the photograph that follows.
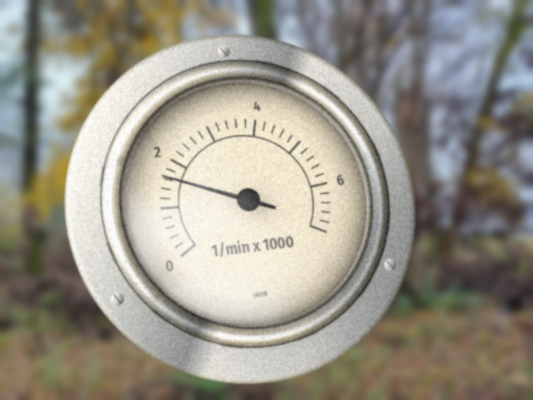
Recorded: 1600 rpm
